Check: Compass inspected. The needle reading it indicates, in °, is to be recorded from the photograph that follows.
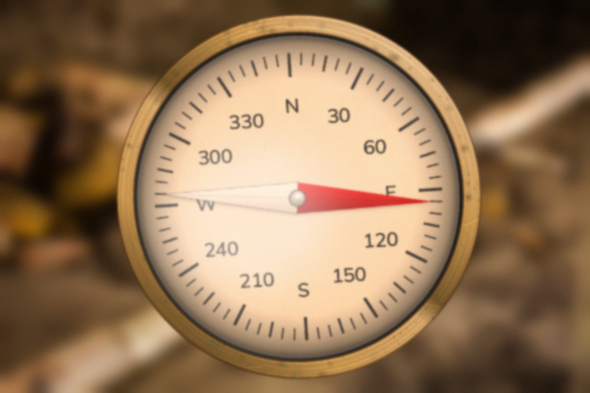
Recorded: 95 °
